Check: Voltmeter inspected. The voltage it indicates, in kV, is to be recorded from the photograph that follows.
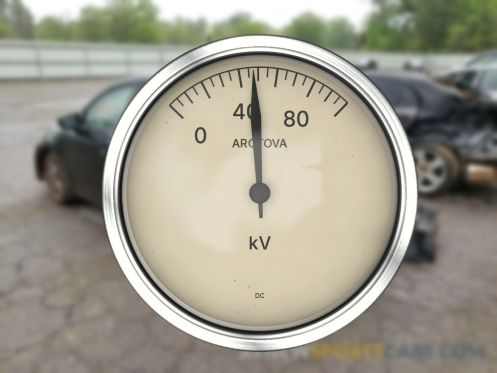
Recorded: 47.5 kV
